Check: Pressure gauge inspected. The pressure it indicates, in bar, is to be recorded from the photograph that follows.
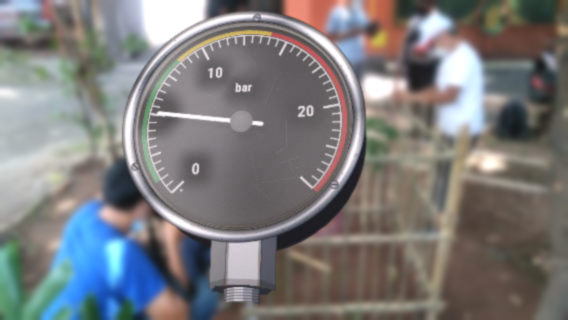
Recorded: 5 bar
